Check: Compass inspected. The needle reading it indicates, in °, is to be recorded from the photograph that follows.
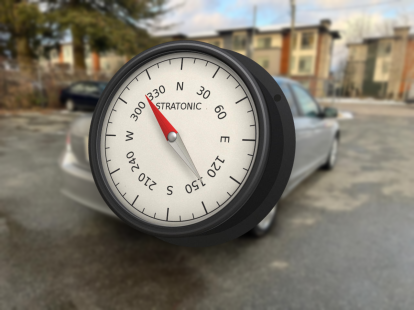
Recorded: 320 °
